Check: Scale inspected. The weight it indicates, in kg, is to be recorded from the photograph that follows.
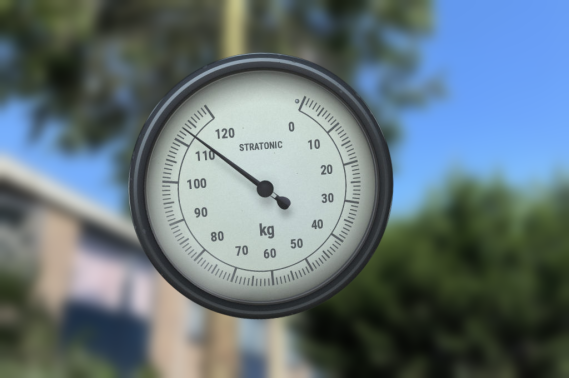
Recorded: 113 kg
